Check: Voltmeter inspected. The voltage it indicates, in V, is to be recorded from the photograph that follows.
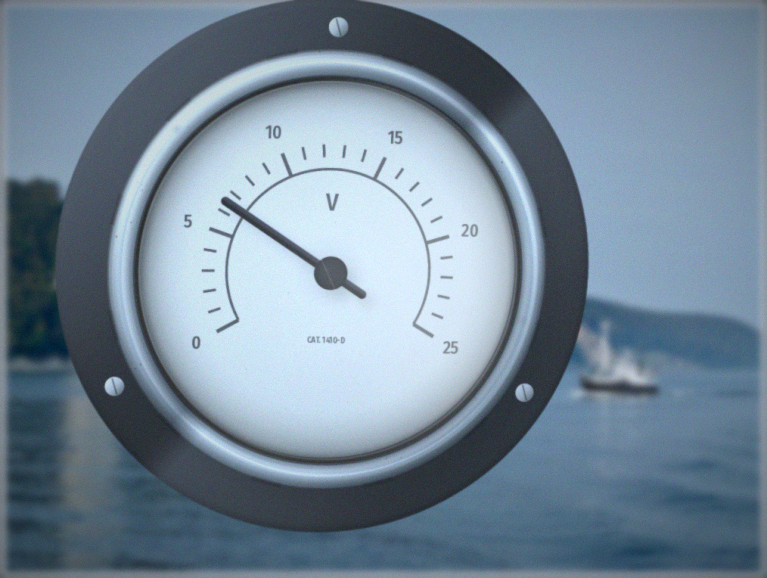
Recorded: 6.5 V
